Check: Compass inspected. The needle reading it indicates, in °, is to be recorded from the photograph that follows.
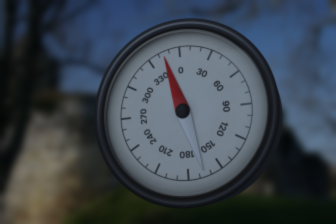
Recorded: 345 °
